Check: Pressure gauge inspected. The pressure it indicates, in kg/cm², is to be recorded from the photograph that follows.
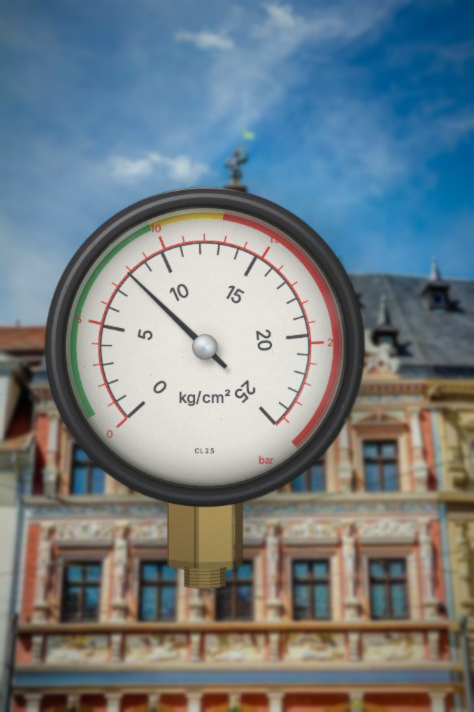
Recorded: 8 kg/cm²
